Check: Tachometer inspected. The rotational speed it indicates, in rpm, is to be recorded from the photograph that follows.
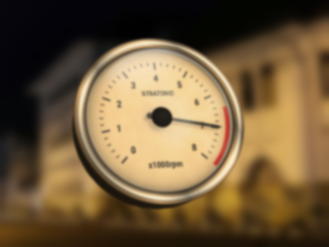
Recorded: 7000 rpm
